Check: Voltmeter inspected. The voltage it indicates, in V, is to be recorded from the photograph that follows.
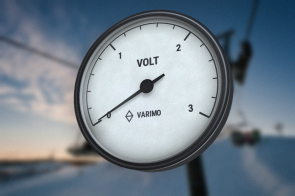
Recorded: 0 V
